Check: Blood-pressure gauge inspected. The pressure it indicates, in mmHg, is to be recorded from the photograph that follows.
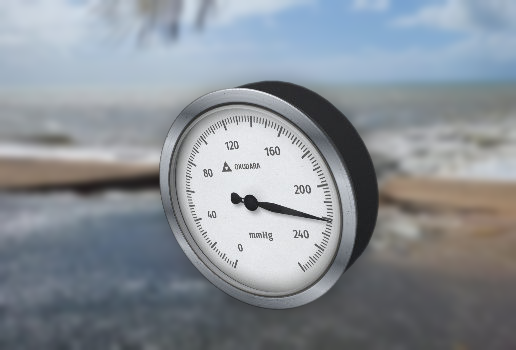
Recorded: 220 mmHg
